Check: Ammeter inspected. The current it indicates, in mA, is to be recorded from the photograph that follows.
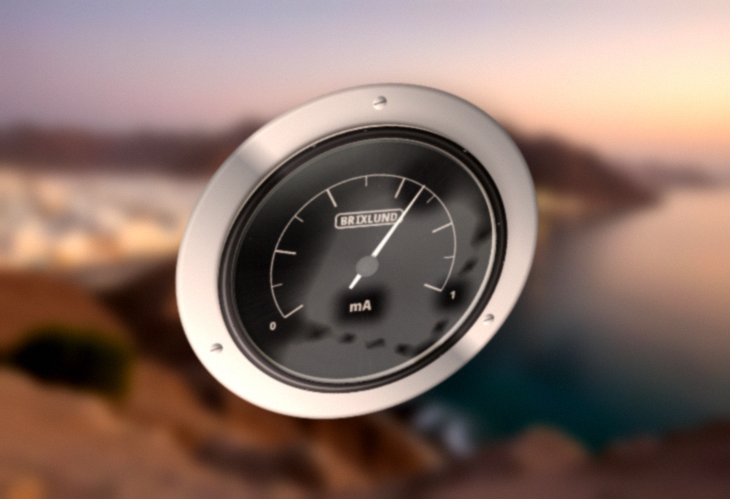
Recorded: 0.65 mA
